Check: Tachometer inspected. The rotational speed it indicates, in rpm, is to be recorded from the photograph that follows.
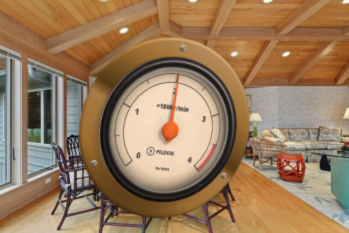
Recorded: 2000 rpm
